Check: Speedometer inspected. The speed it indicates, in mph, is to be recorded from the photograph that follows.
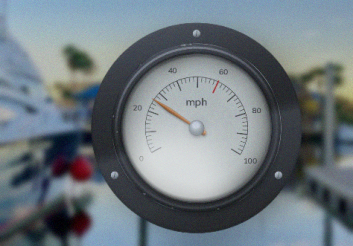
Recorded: 26 mph
